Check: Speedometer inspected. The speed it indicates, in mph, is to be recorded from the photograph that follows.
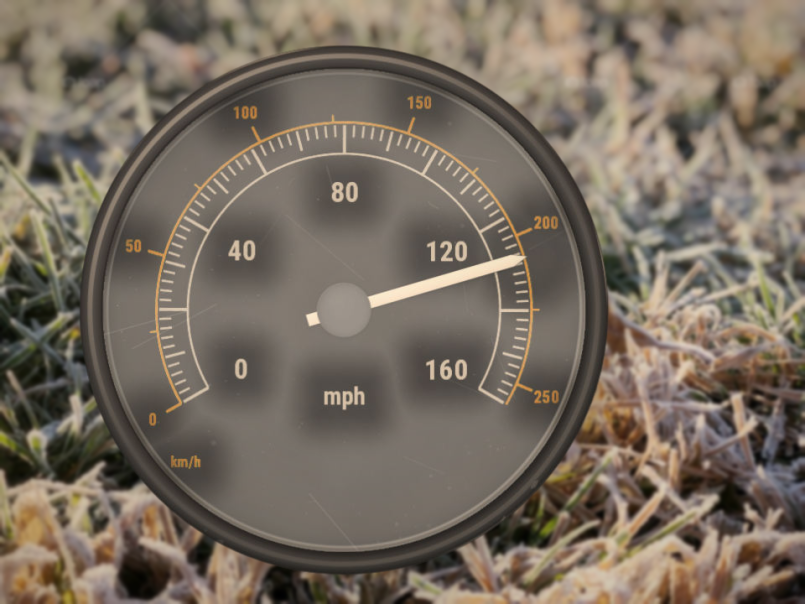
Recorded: 129 mph
